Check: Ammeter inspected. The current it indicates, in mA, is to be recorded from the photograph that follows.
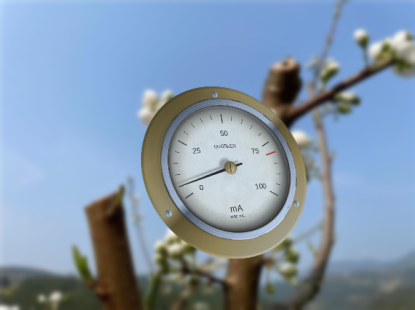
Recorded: 5 mA
